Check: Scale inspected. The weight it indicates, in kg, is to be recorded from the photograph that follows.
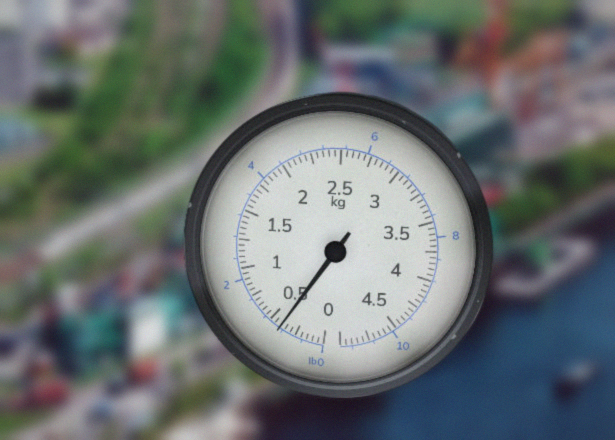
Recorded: 0.4 kg
